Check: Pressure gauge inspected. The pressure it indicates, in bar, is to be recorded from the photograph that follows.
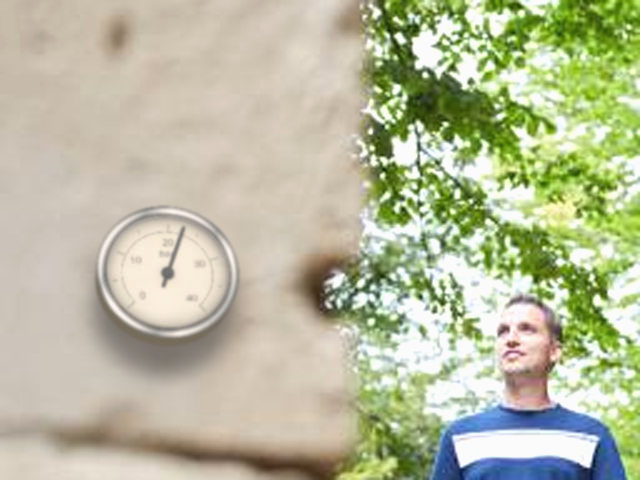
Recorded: 22.5 bar
